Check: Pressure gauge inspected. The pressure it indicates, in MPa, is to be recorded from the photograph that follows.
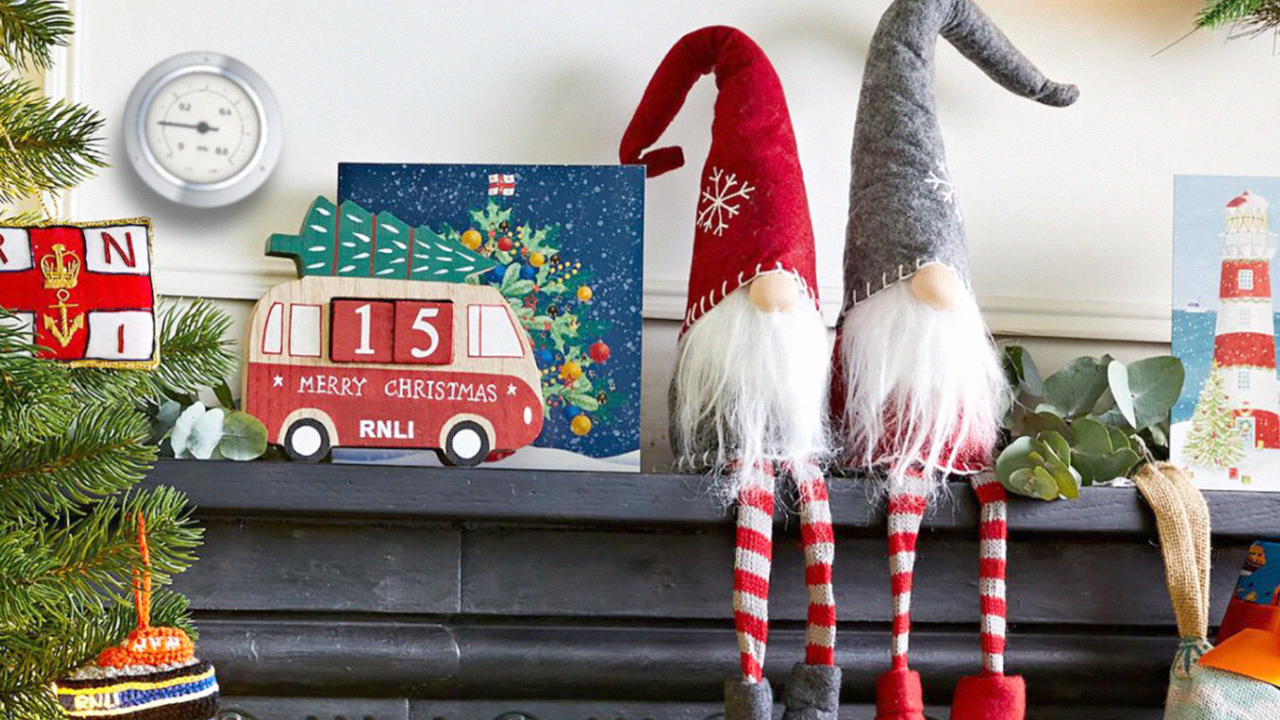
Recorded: 0.1 MPa
